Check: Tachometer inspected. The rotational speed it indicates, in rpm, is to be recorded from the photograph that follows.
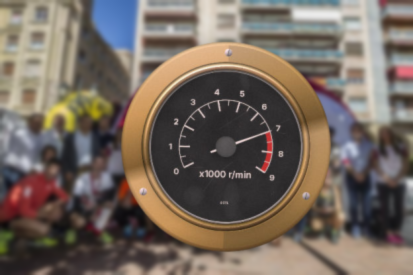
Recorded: 7000 rpm
